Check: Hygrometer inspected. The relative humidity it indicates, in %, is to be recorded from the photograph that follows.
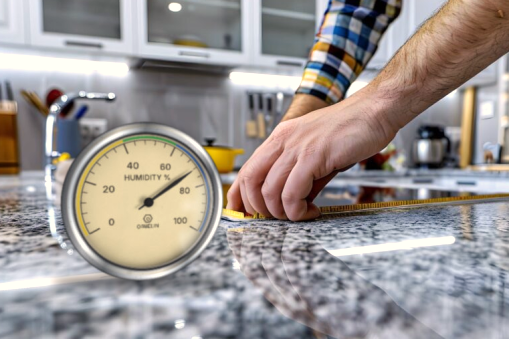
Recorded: 72 %
